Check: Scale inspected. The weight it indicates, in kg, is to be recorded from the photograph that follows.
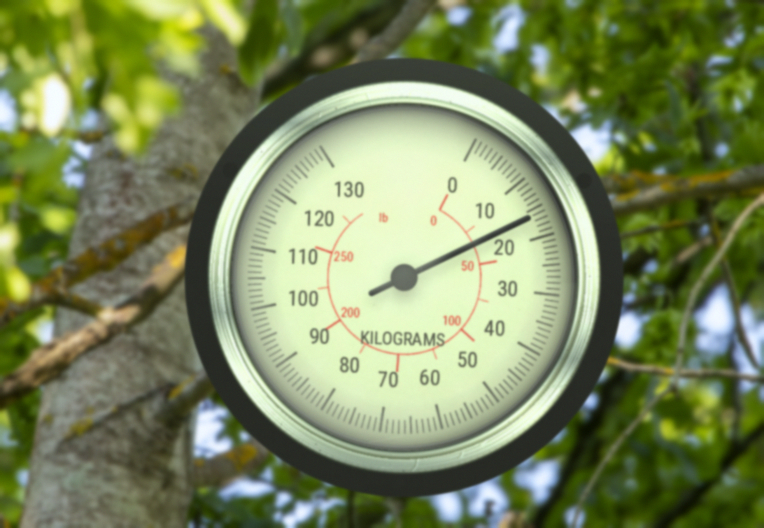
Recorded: 16 kg
